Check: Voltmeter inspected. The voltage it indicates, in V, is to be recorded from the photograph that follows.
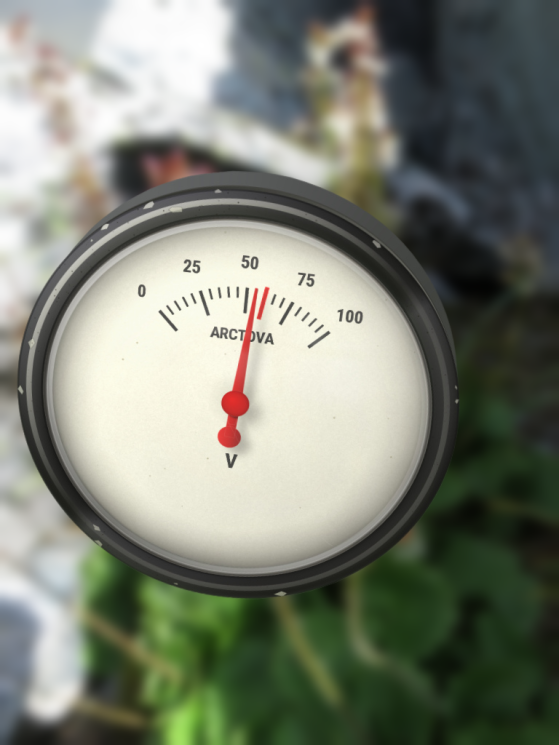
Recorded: 55 V
